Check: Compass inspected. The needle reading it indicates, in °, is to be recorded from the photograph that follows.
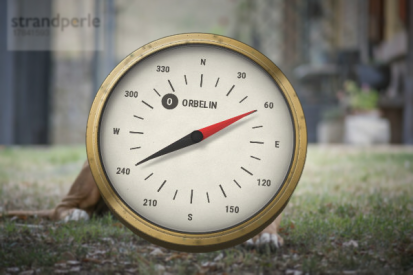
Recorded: 60 °
